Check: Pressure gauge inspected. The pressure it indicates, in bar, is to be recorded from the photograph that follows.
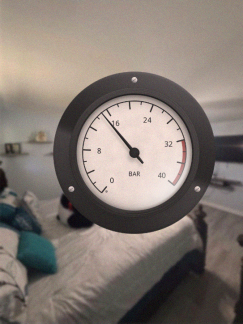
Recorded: 15 bar
